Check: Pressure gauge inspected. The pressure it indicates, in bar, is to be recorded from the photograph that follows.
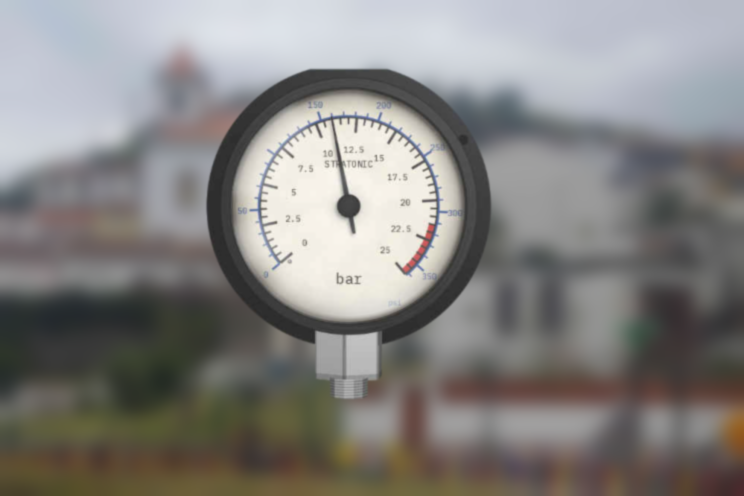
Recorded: 11 bar
